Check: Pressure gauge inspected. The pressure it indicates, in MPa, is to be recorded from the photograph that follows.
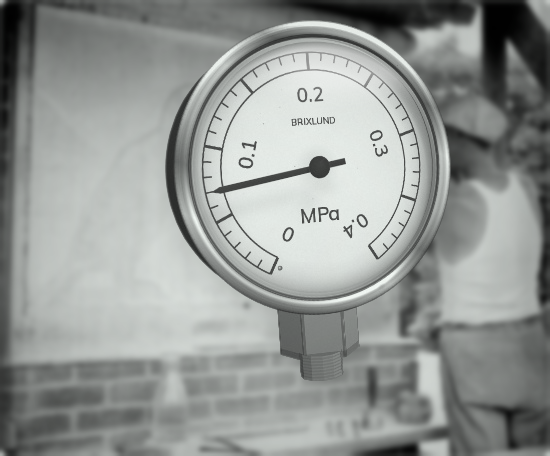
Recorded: 0.07 MPa
